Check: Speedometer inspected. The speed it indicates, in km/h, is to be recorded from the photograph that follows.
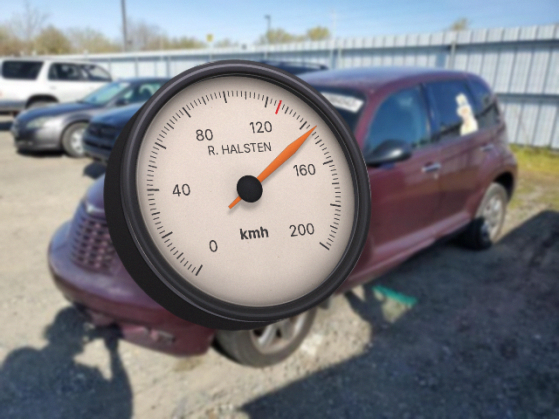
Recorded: 144 km/h
